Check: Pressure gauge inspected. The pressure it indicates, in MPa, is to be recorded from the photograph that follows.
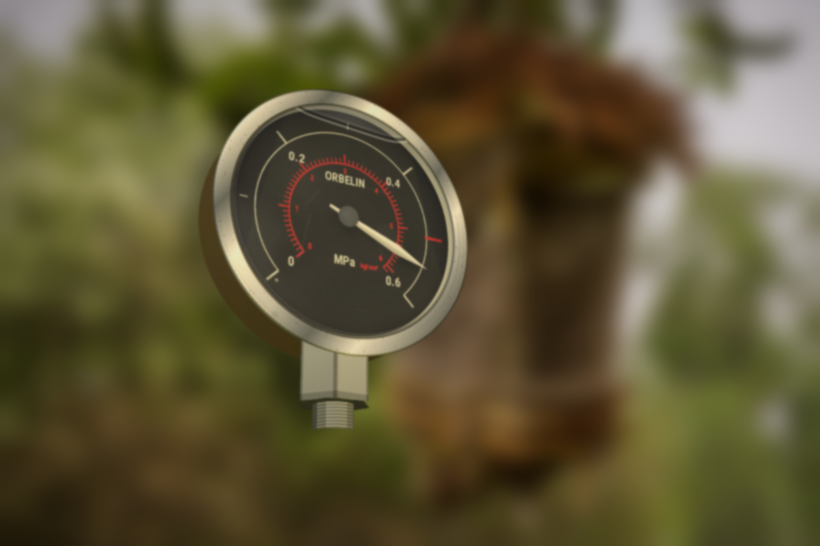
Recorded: 0.55 MPa
